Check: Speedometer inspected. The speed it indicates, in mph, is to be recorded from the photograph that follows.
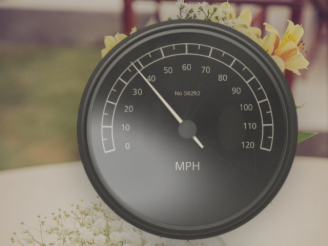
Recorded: 37.5 mph
